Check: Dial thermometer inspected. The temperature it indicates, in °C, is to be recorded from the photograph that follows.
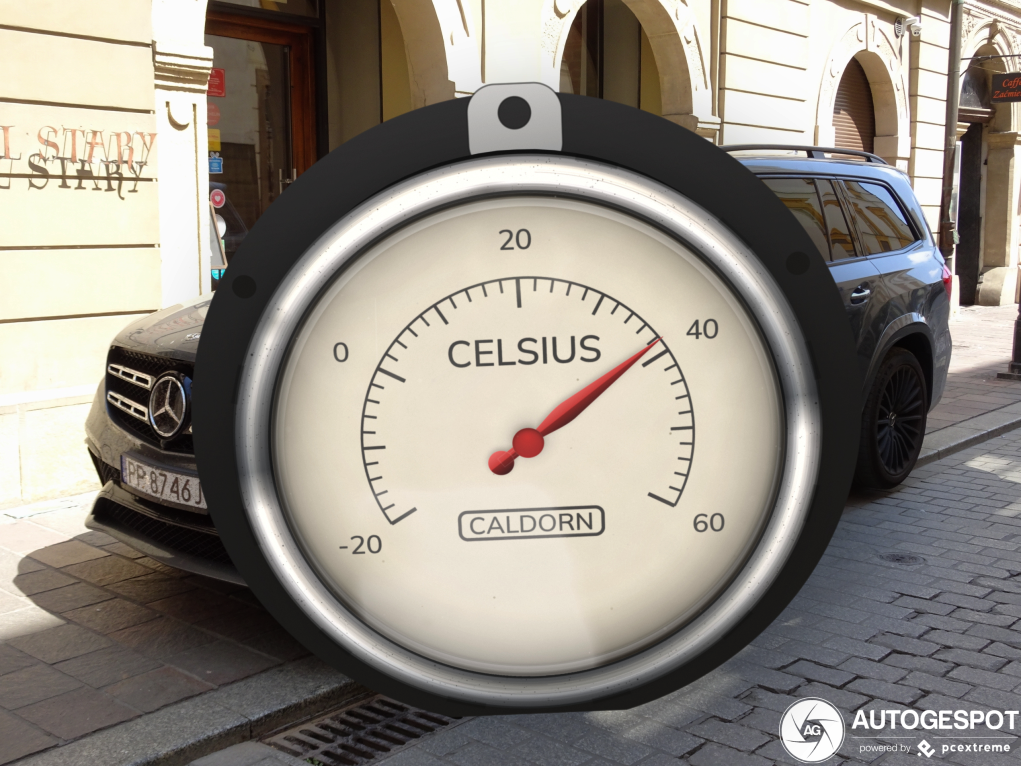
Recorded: 38 °C
